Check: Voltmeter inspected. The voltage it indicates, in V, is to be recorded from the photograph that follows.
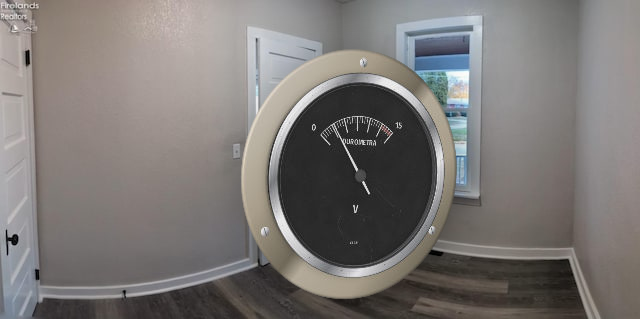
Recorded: 2.5 V
